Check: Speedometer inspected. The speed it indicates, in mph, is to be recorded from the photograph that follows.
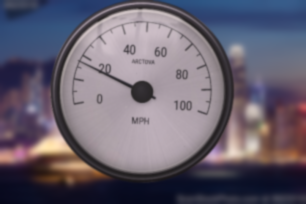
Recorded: 17.5 mph
